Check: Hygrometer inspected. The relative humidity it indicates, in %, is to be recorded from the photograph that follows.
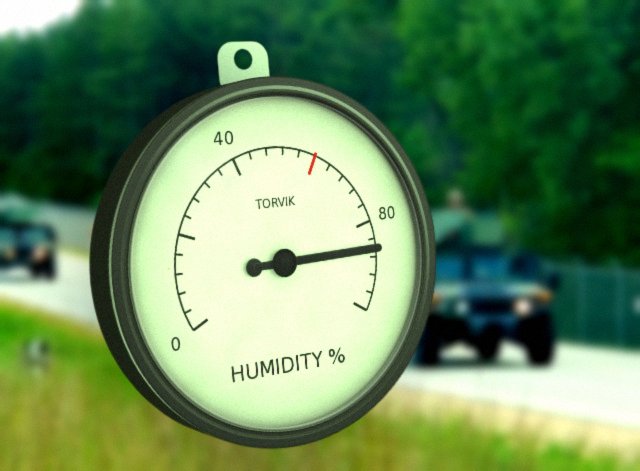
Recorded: 86 %
